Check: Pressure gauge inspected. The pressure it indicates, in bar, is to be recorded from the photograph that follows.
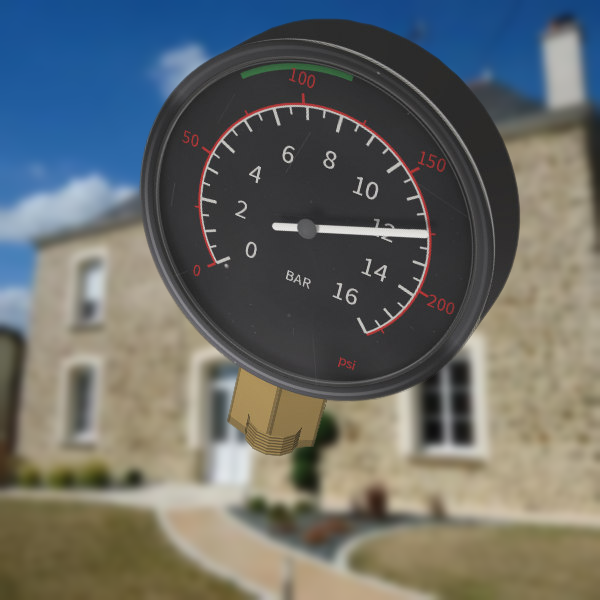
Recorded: 12 bar
